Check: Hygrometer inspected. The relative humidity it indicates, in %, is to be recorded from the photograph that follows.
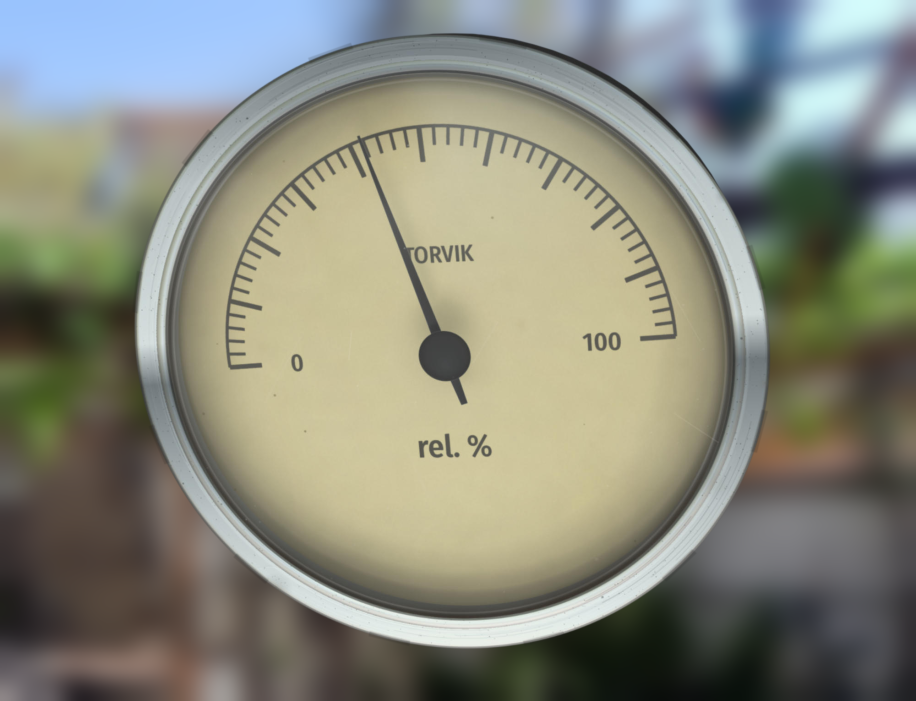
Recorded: 42 %
